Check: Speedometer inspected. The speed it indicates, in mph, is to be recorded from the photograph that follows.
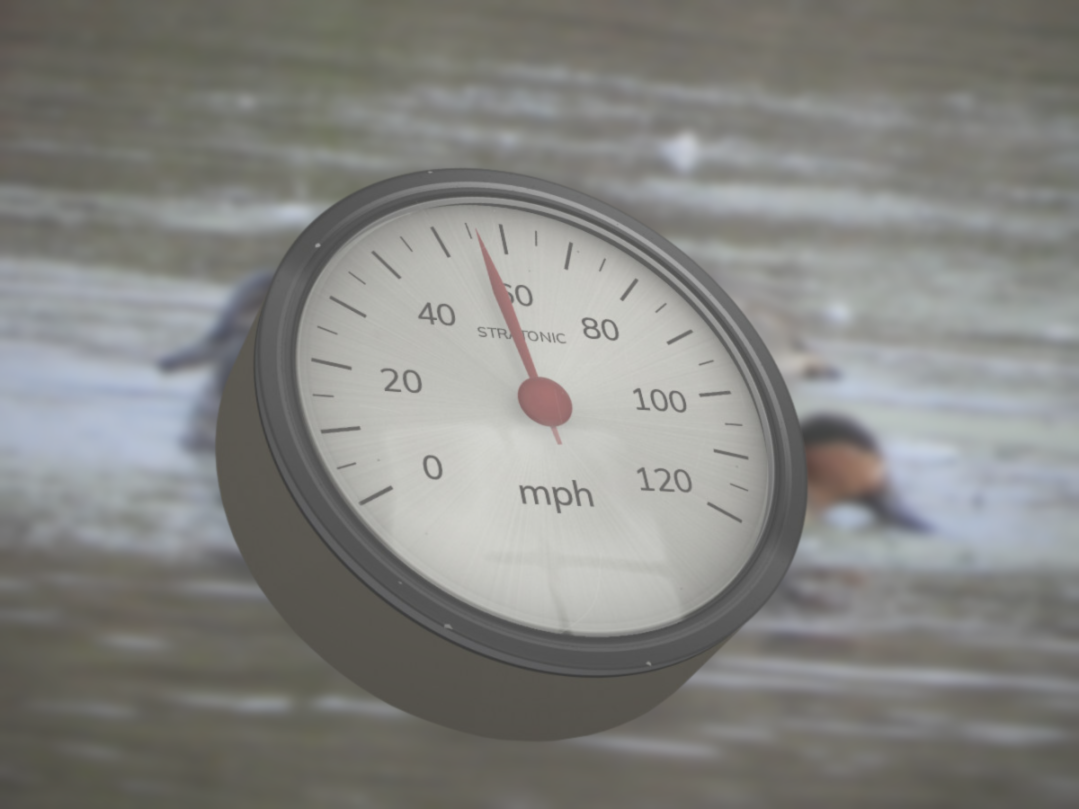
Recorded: 55 mph
